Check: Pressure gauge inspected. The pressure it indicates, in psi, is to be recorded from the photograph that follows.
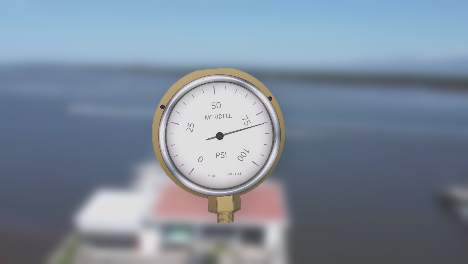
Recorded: 80 psi
